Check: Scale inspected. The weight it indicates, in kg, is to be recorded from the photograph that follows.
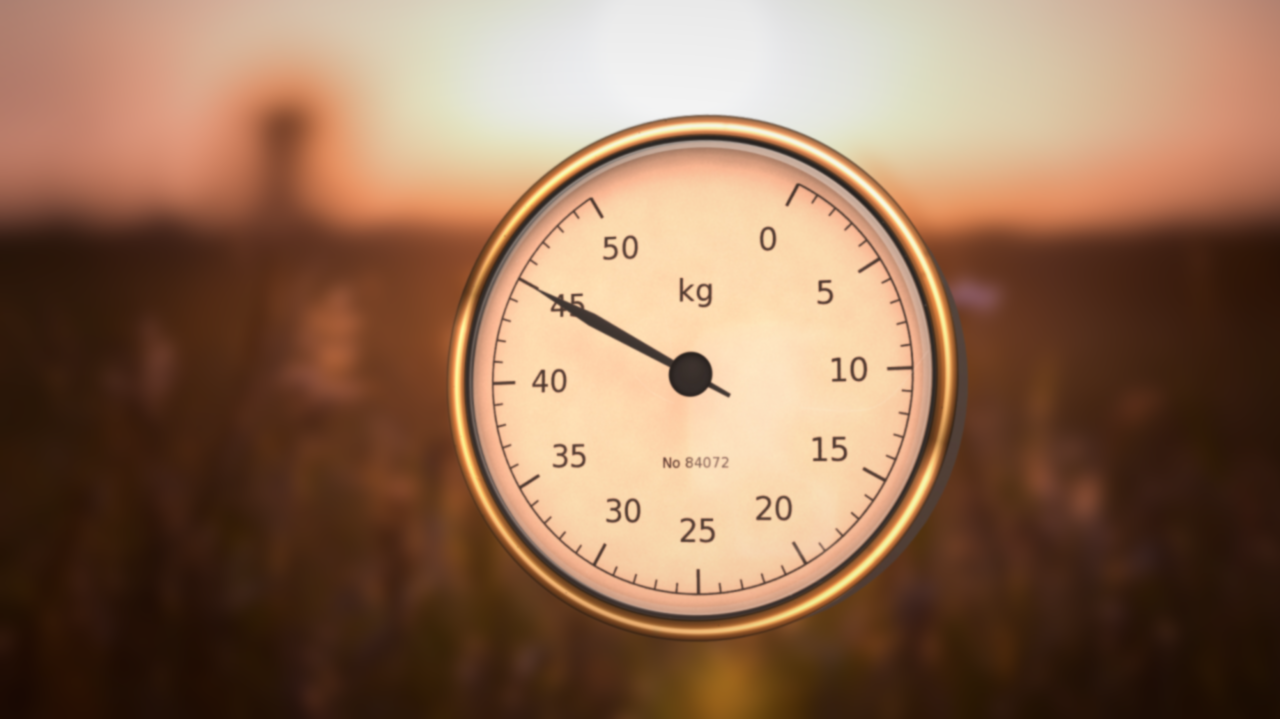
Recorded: 45 kg
